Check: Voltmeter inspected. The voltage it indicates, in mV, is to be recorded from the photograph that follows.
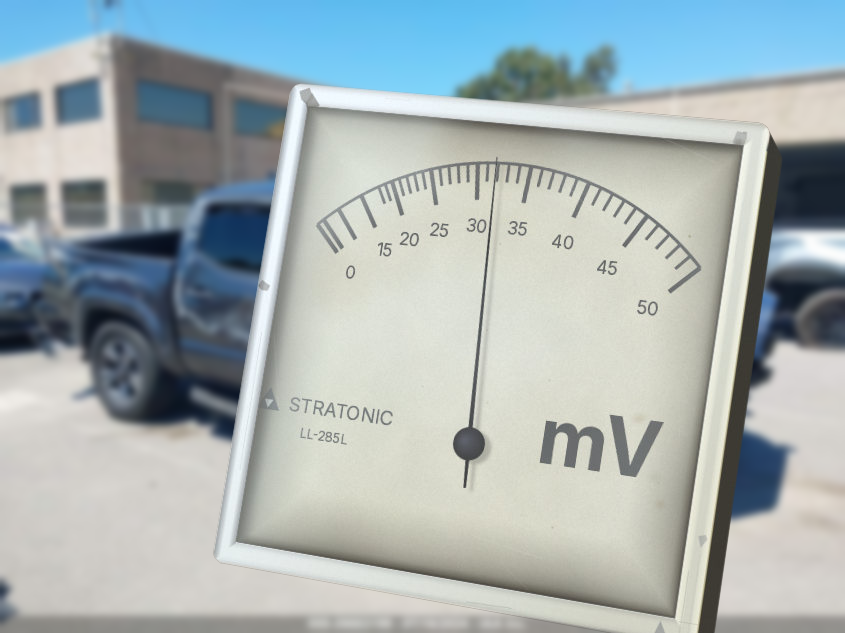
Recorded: 32 mV
